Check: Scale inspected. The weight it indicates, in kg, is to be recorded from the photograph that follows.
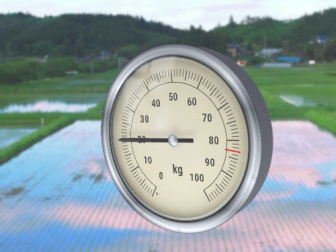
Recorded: 20 kg
